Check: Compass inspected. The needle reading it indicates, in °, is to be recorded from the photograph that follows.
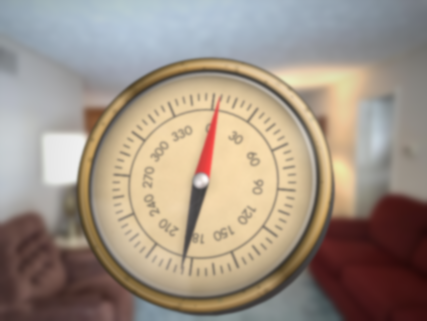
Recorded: 5 °
